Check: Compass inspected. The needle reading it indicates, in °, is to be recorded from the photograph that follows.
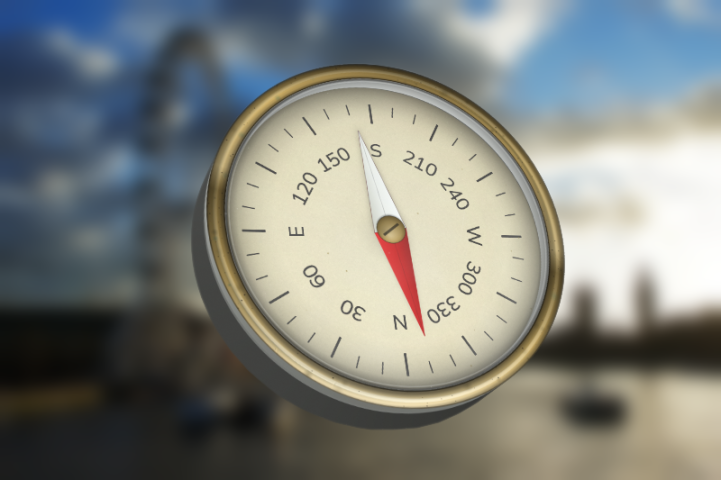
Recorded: 350 °
